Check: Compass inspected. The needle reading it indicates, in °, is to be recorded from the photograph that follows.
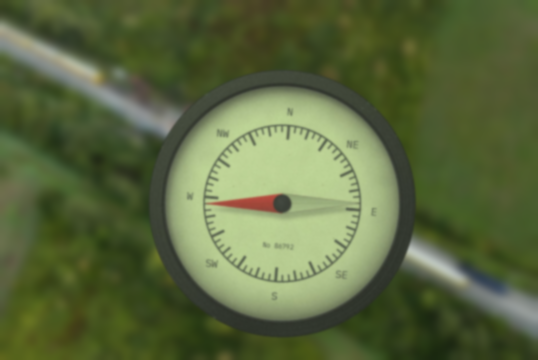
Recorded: 265 °
